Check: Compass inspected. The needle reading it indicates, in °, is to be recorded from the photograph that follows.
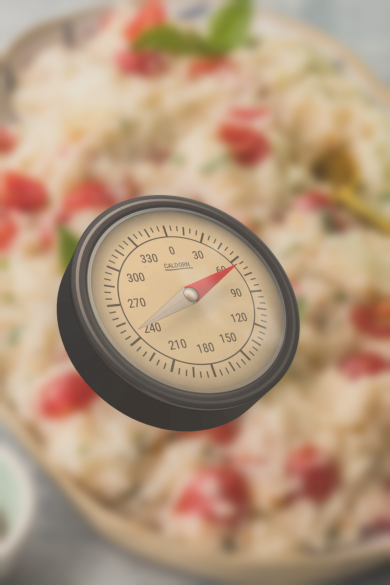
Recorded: 65 °
